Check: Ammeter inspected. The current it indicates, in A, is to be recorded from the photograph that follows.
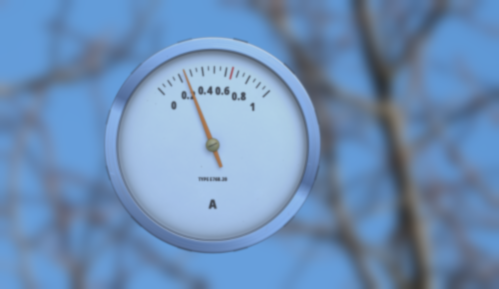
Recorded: 0.25 A
